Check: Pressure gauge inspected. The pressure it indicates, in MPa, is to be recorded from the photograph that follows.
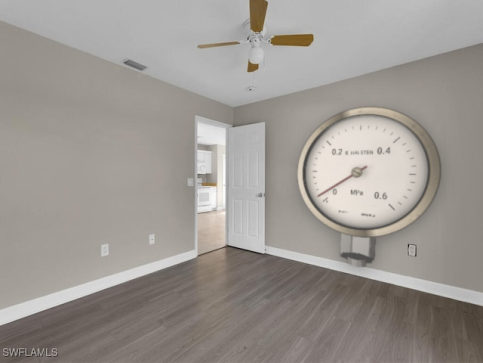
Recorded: 0.02 MPa
